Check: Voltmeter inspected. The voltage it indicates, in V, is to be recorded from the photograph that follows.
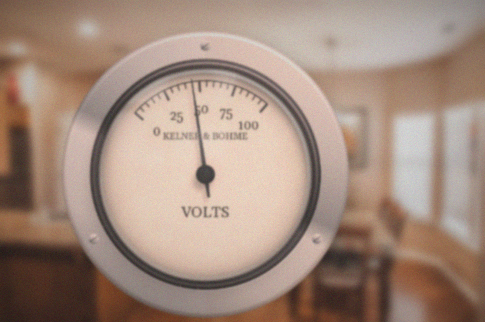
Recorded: 45 V
